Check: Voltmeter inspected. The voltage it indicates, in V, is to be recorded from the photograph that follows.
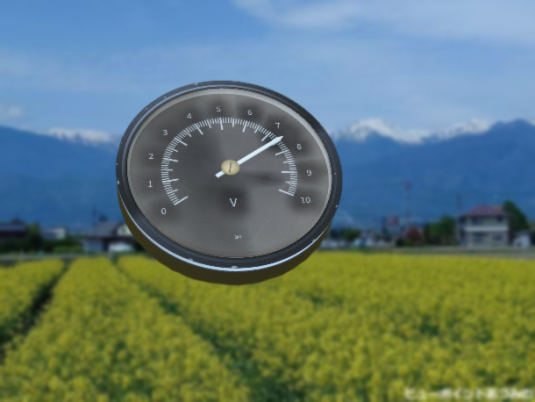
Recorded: 7.5 V
